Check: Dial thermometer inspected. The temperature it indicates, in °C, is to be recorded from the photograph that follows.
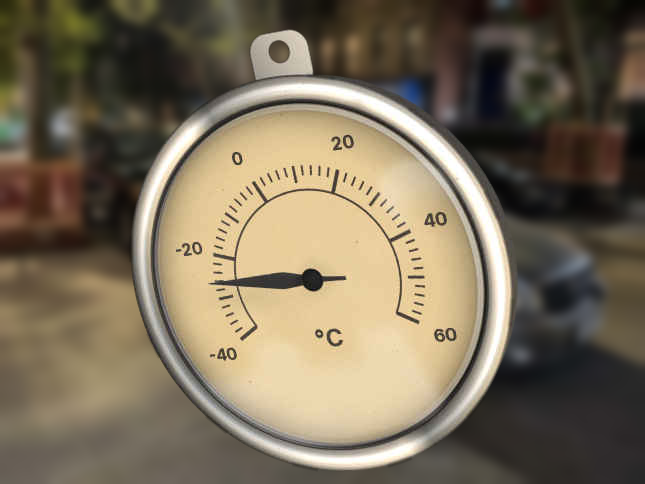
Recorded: -26 °C
